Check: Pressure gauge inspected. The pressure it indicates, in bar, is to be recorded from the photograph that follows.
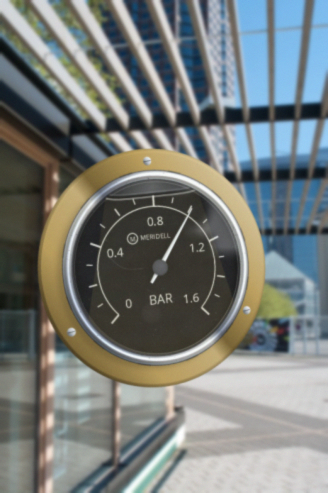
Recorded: 1 bar
